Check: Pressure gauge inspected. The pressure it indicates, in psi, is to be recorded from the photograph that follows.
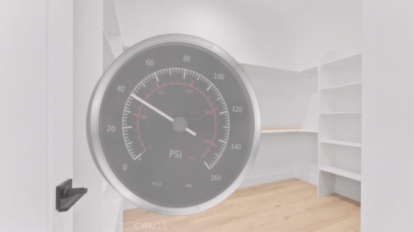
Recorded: 40 psi
